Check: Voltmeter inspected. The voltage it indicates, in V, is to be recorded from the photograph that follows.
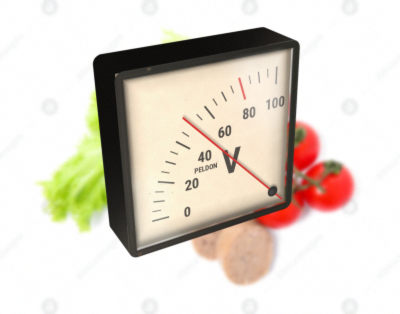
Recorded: 50 V
